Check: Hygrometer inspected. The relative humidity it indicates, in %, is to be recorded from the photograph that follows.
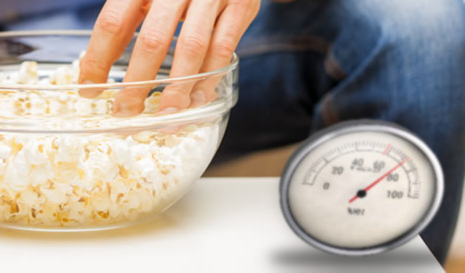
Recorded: 70 %
